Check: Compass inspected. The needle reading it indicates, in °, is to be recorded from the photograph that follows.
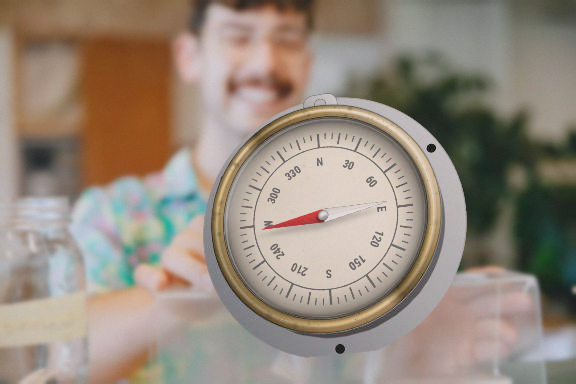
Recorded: 265 °
